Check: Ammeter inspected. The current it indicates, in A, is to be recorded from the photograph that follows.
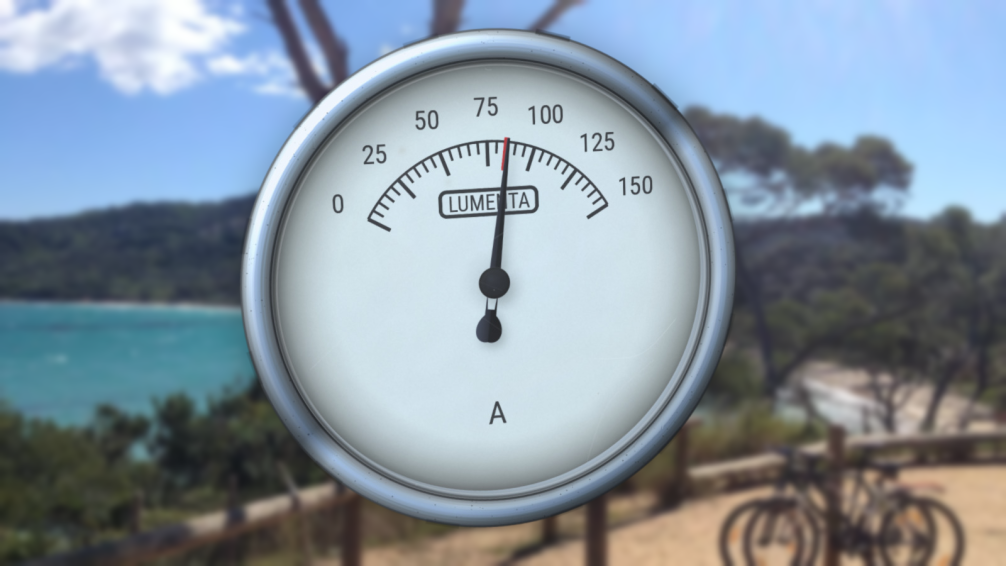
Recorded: 85 A
